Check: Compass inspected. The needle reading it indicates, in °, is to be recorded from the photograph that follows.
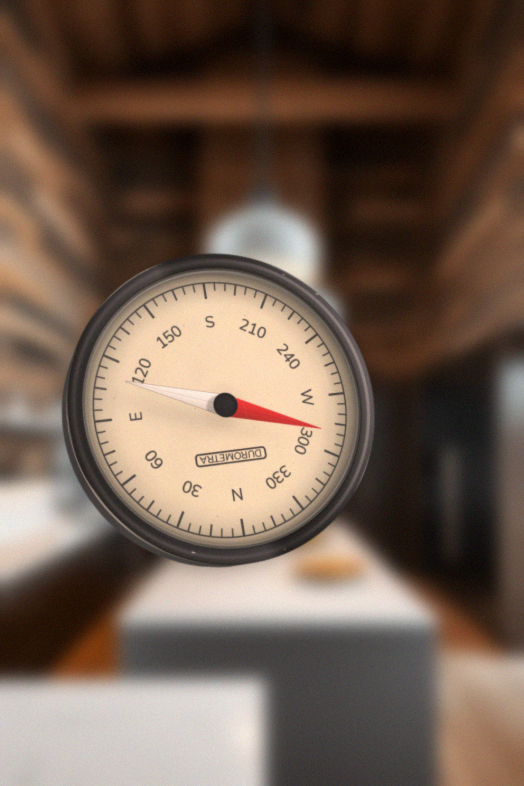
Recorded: 290 °
